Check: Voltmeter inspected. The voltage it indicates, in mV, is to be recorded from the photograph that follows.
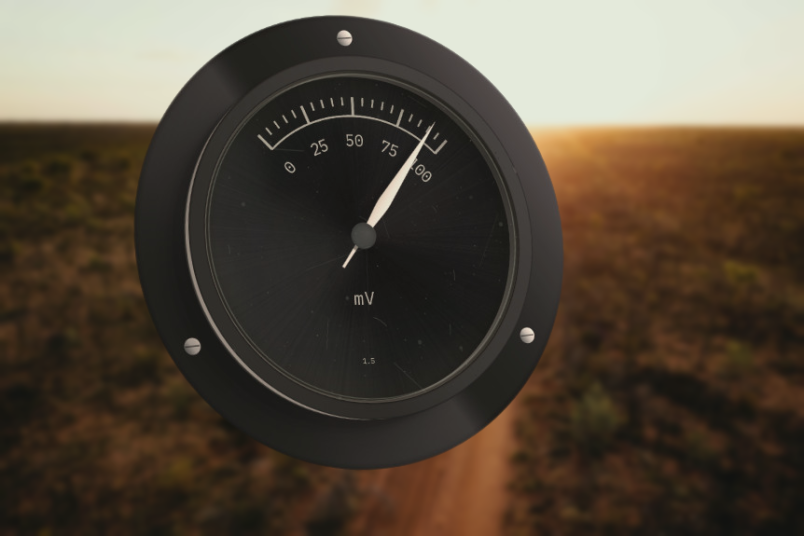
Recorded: 90 mV
